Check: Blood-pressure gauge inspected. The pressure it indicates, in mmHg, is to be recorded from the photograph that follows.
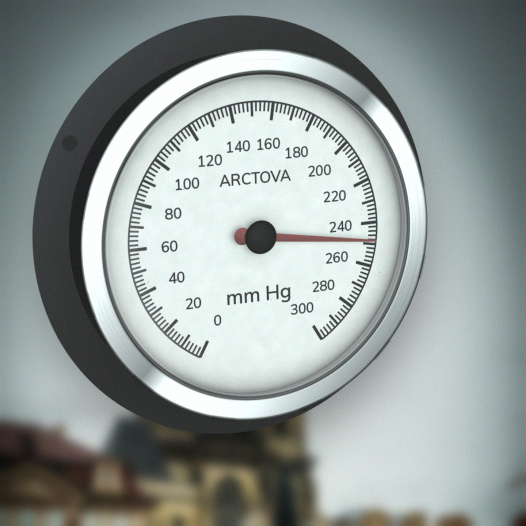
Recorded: 248 mmHg
